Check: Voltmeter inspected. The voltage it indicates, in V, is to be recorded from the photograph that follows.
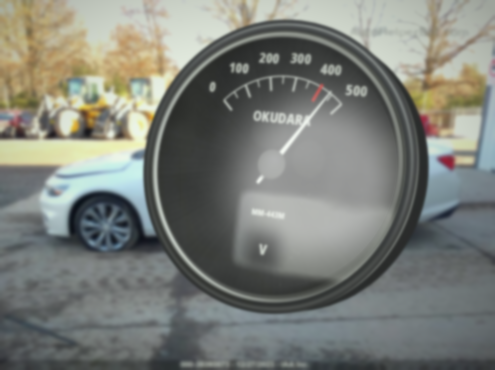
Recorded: 450 V
